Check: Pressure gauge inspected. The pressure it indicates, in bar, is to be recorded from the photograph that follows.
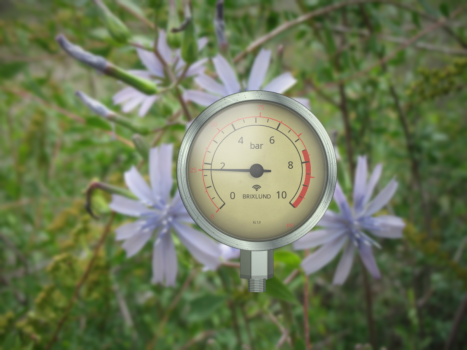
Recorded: 1.75 bar
